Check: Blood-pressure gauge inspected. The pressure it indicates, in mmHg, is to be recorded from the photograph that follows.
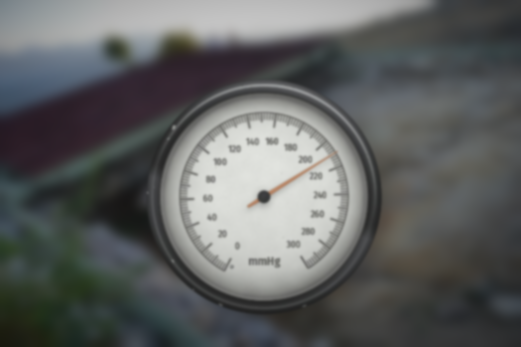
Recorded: 210 mmHg
